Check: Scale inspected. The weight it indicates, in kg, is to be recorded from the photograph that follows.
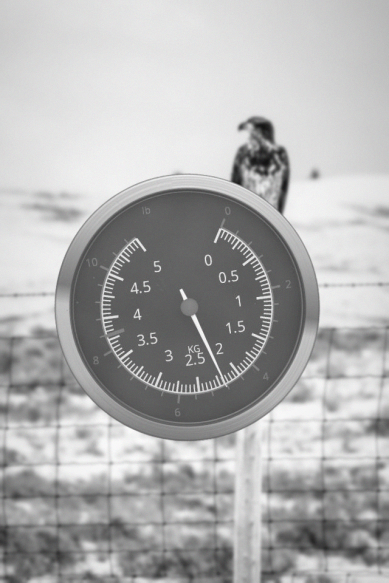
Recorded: 2.2 kg
